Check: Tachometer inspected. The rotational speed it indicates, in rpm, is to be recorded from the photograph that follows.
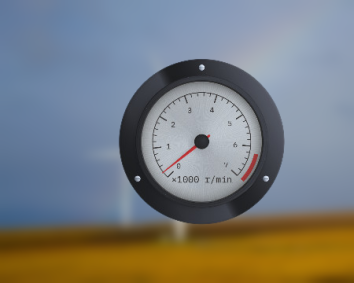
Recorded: 200 rpm
